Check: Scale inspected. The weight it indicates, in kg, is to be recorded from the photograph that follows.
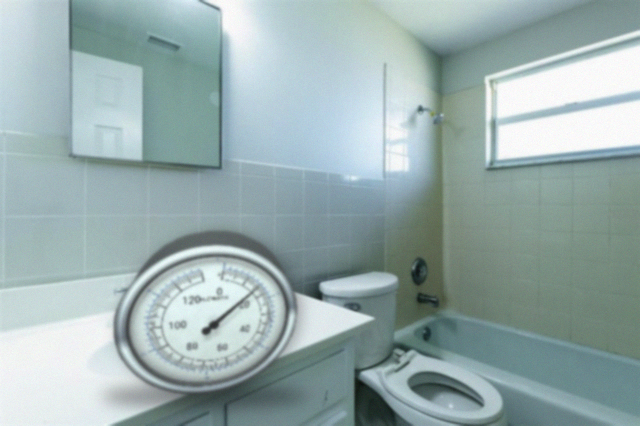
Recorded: 15 kg
